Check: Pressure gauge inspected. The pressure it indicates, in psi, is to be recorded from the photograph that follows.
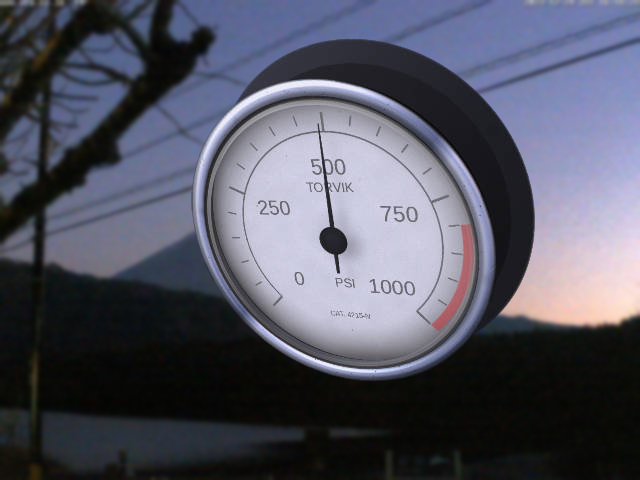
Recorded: 500 psi
